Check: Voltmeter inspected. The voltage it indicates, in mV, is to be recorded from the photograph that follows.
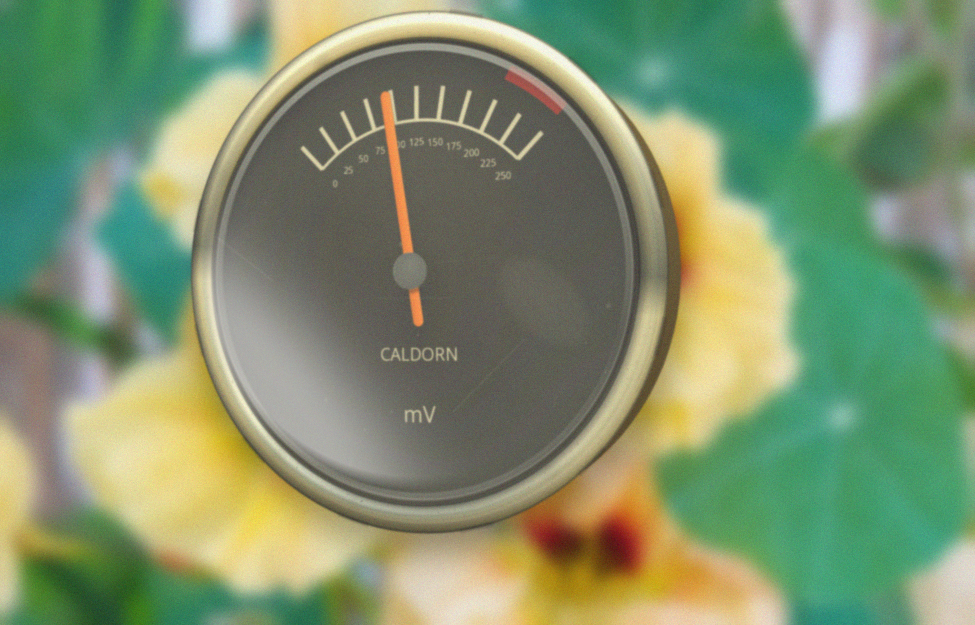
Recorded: 100 mV
